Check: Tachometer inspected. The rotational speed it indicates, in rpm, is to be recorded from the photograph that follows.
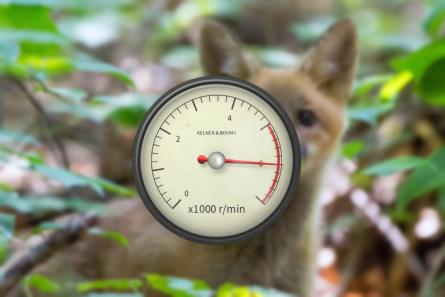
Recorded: 6000 rpm
